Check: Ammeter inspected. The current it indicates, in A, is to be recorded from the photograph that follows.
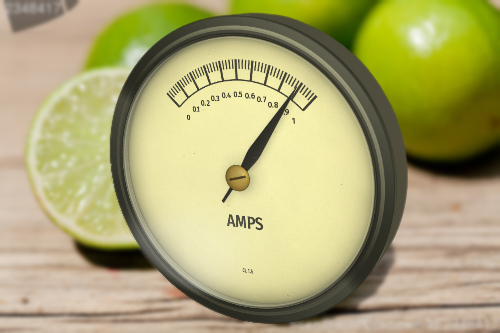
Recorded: 0.9 A
